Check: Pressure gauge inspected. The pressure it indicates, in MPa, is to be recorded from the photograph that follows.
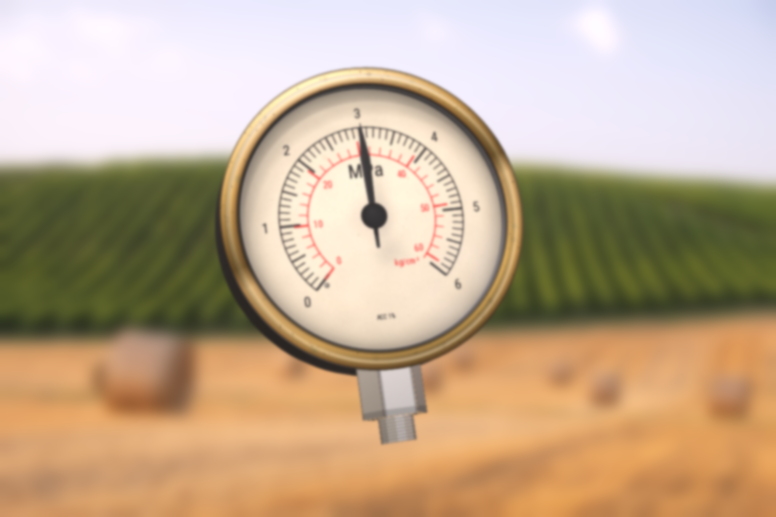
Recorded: 3 MPa
